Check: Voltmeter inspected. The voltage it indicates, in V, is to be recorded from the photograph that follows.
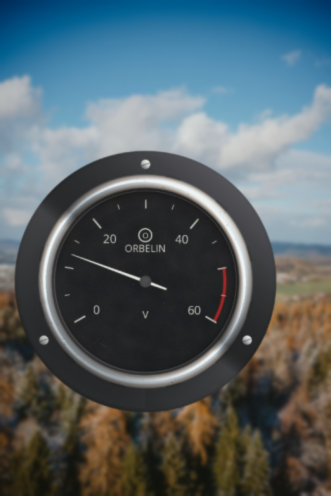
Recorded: 12.5 V
